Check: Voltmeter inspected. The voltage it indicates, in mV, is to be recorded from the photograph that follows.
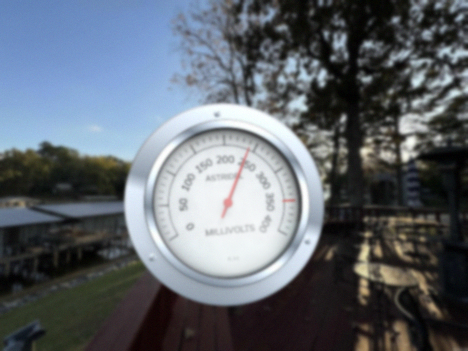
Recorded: 240 mV
